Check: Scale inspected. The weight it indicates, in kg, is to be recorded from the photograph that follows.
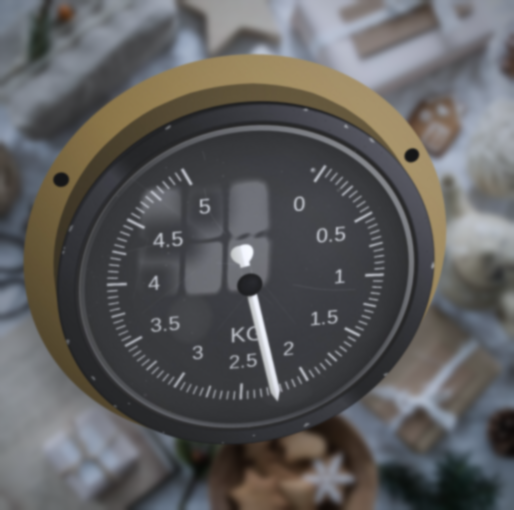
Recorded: 2.25 kg
